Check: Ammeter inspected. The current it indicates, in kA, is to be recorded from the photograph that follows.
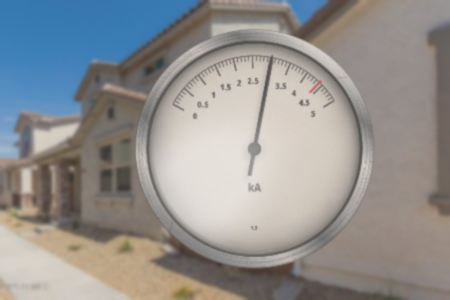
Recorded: 3 kA
